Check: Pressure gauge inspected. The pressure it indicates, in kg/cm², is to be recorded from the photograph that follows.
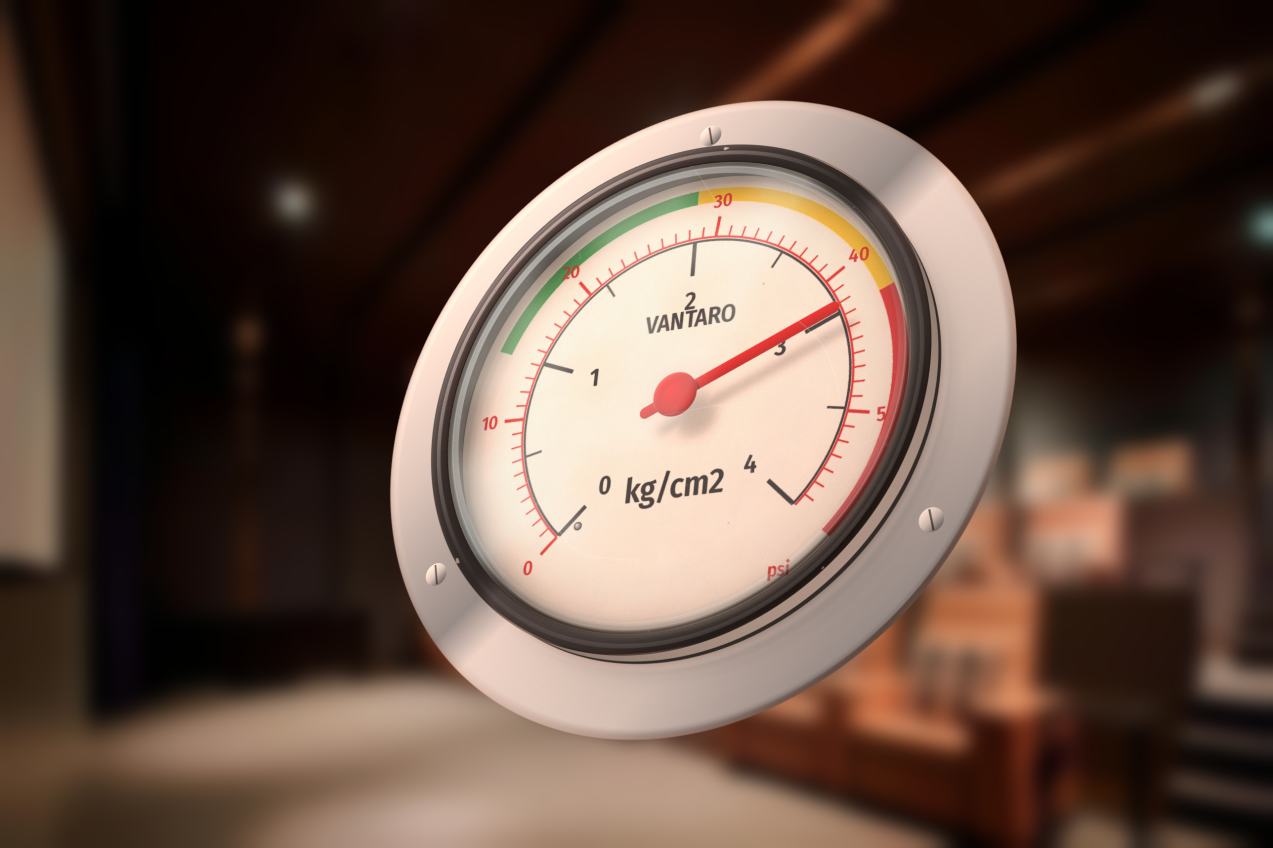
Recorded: 3 kg/cm²
